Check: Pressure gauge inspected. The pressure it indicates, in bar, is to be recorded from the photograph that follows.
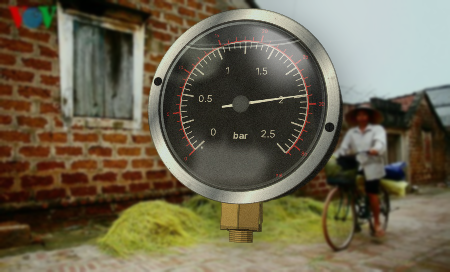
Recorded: 2 bar
